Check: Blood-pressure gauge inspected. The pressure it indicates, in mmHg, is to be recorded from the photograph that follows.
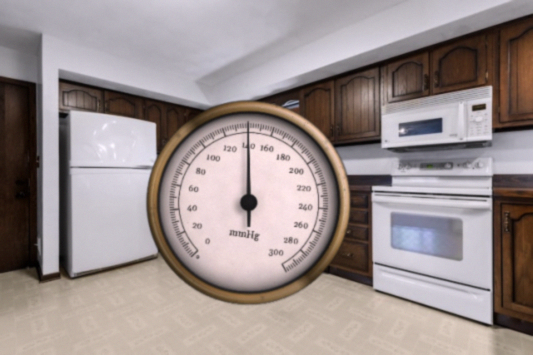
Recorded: 140 mmHg
